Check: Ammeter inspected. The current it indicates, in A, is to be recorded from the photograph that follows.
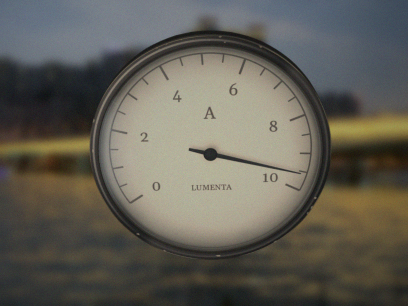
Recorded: 9.5 A
